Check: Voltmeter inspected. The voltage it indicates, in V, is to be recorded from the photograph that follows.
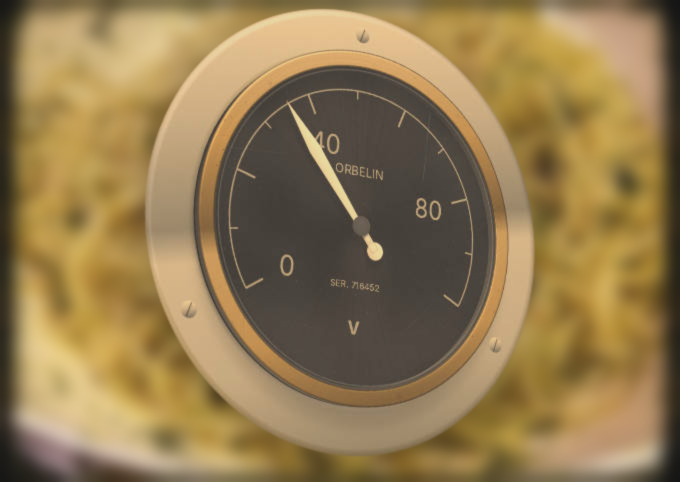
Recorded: 35 V
